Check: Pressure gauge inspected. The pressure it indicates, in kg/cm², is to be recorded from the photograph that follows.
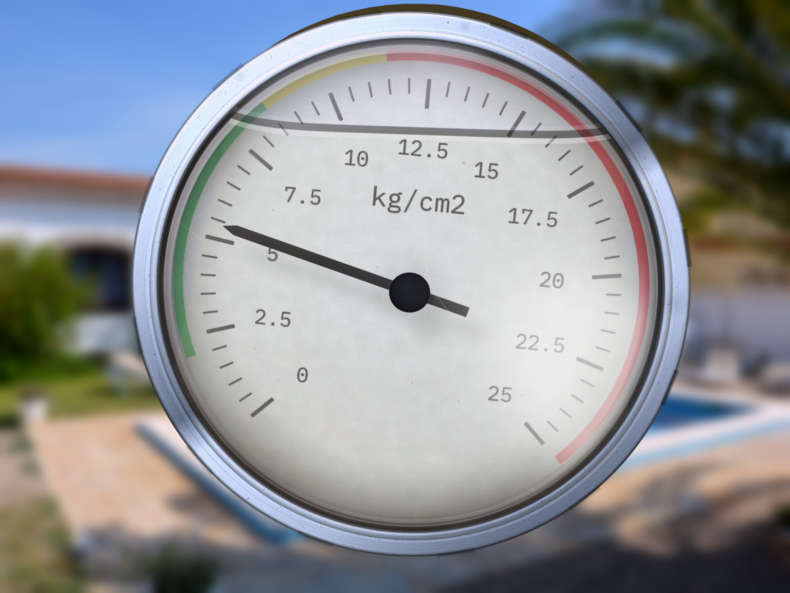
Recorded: 5.5 kg/cm²
